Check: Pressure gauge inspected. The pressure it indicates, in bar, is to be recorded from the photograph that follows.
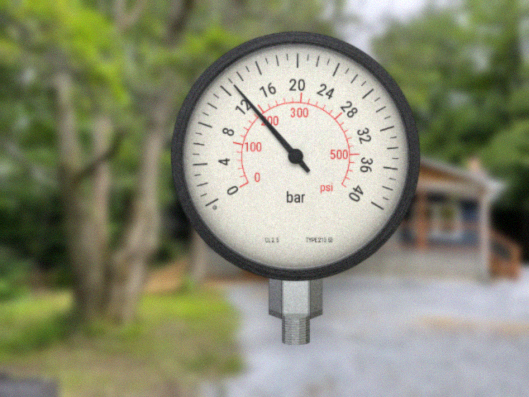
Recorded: 13 bar
